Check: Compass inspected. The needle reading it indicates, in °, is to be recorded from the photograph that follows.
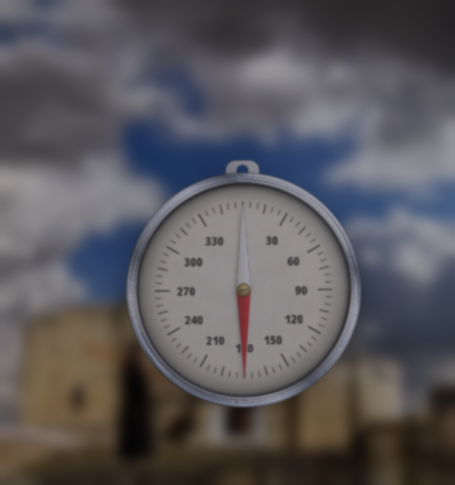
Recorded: 180 °
